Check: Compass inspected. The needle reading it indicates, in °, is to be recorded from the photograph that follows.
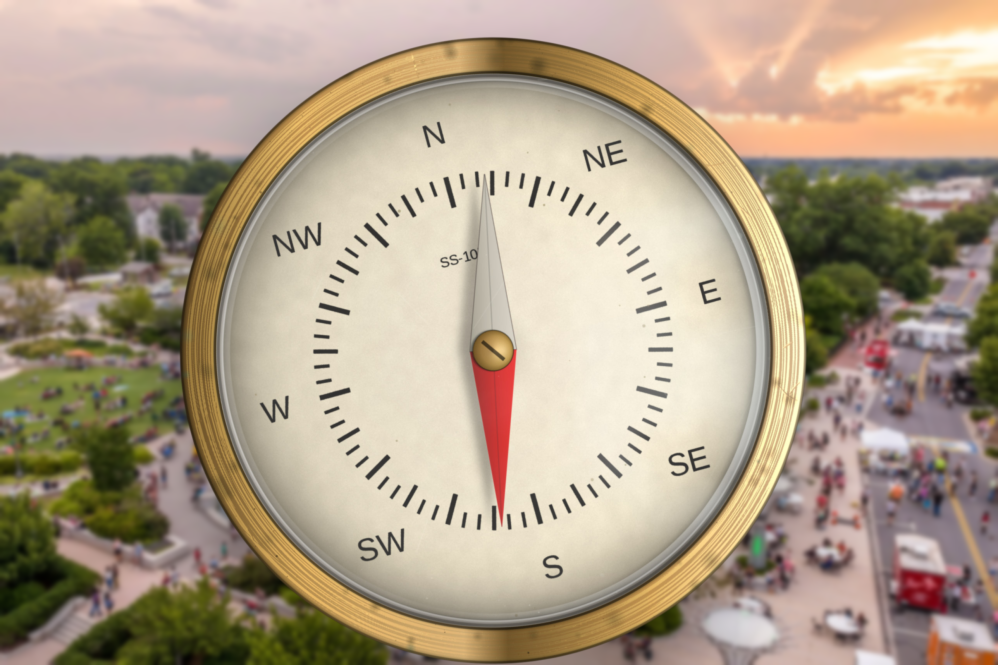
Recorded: 192.5 °
